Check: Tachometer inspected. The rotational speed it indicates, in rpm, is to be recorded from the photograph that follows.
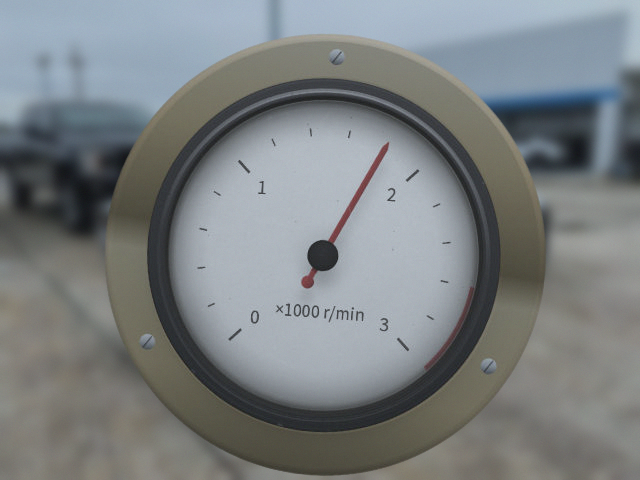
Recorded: 1800 rpm
